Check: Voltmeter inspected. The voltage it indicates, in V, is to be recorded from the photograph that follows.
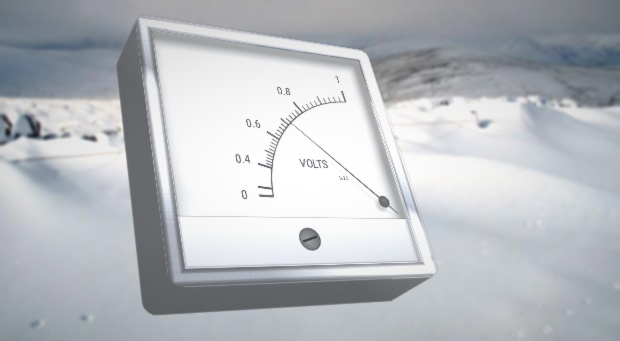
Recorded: 0.7 V
